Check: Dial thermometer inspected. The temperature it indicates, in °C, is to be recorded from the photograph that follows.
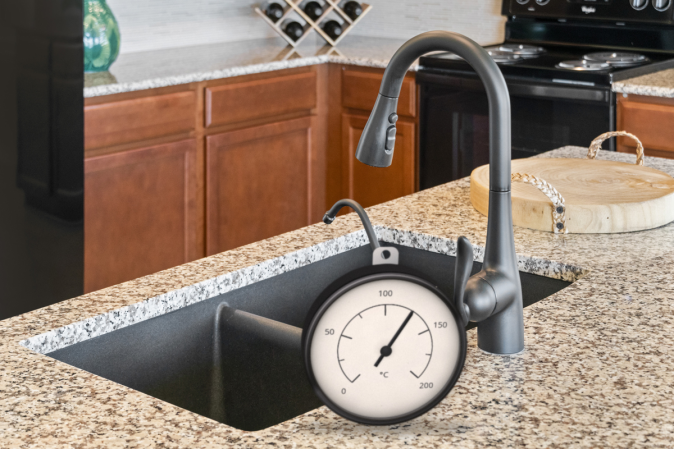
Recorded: 125 °C
